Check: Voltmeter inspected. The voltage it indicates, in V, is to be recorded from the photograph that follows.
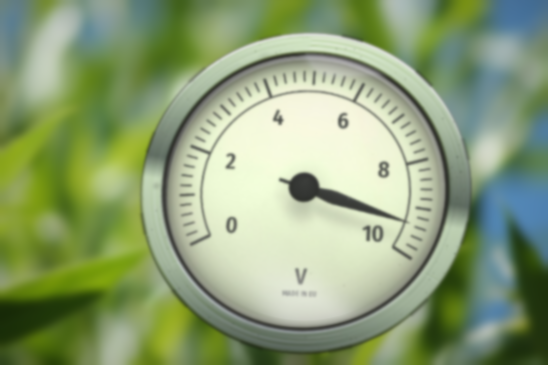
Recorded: 9.4 V
